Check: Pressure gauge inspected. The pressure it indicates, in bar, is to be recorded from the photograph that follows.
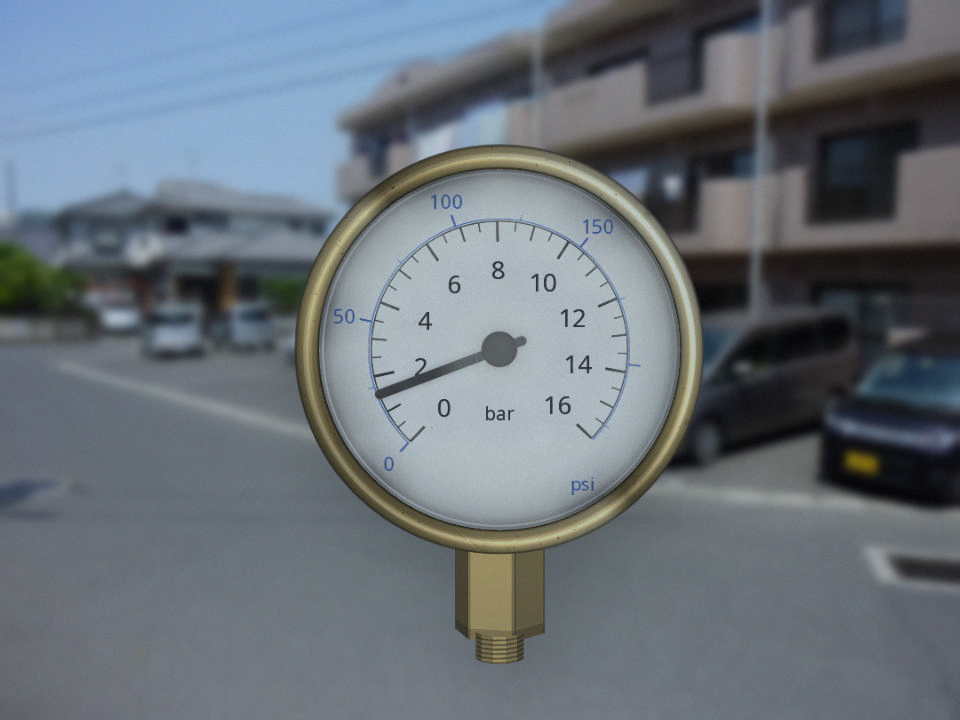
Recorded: 1.5 bar
